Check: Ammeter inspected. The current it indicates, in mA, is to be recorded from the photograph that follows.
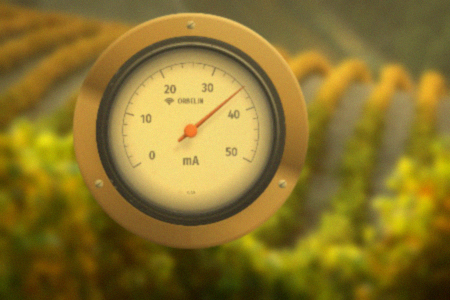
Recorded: 36 mA
